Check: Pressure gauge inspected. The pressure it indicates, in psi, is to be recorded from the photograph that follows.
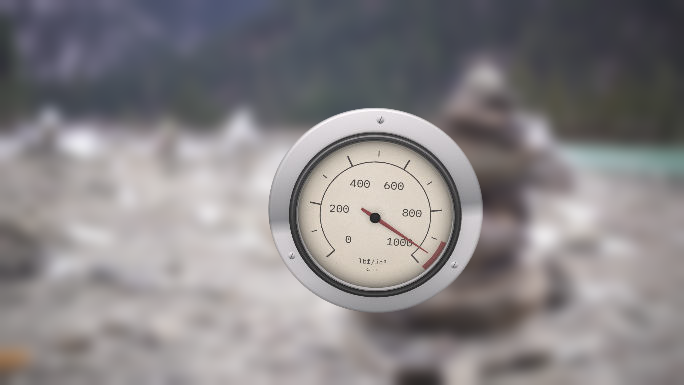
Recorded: 950 psi
